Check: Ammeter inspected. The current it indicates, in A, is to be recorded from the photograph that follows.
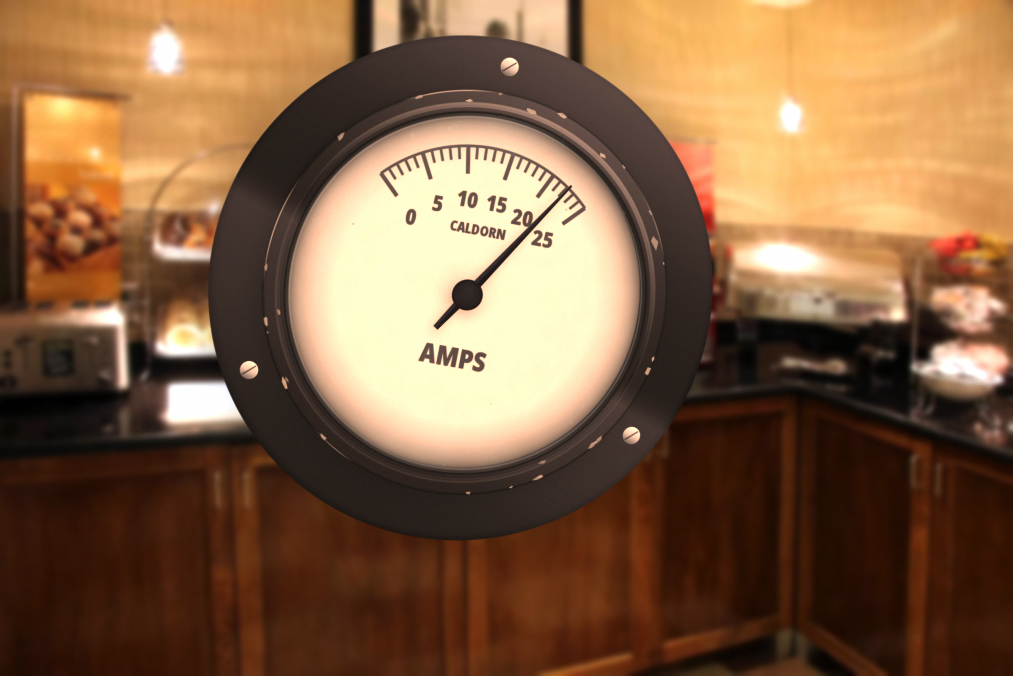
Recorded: 22 A
